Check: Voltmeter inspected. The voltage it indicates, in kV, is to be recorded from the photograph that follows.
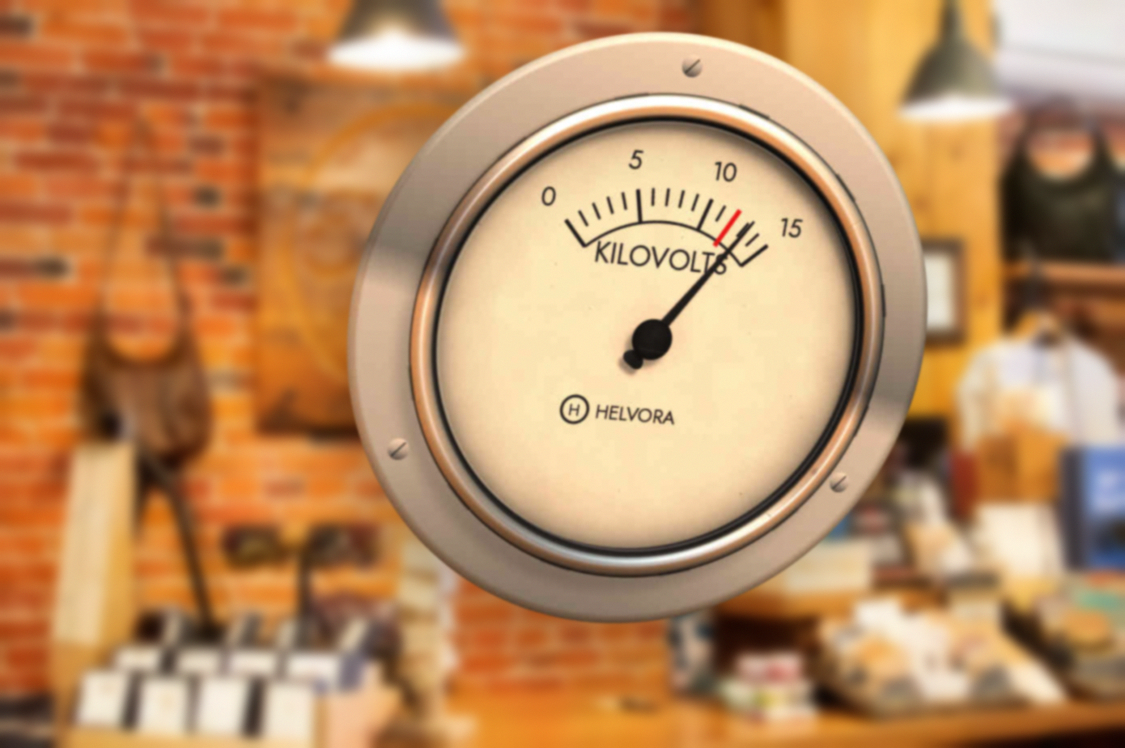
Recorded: 13 kV
